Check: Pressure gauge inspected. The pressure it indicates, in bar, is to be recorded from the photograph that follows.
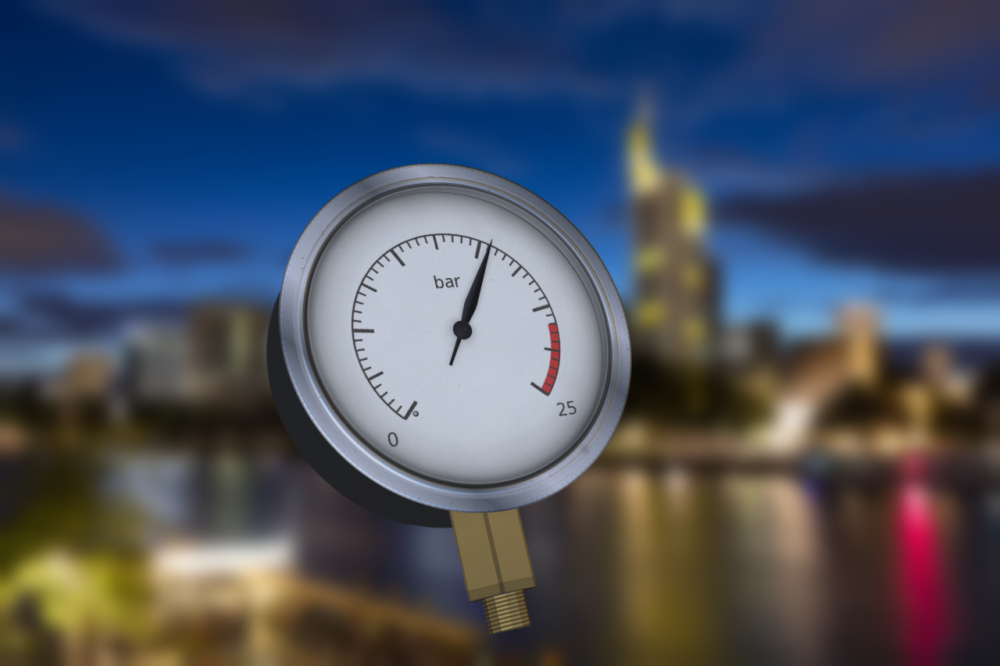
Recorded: 15.5 bar
